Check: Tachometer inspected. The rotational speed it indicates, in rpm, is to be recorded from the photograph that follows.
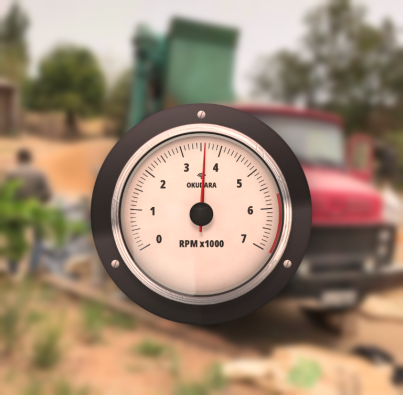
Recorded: 3600 rpm
